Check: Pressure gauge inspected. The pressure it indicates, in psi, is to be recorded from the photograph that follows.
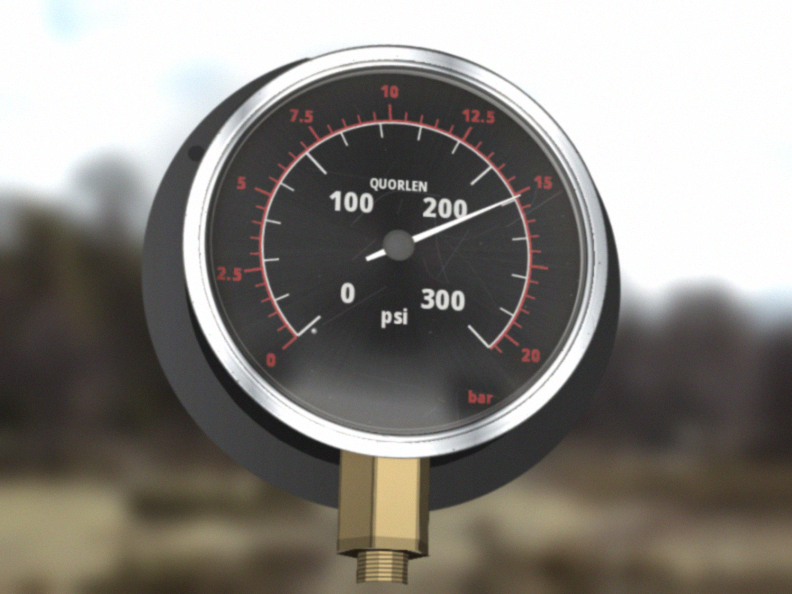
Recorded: 220 psi
